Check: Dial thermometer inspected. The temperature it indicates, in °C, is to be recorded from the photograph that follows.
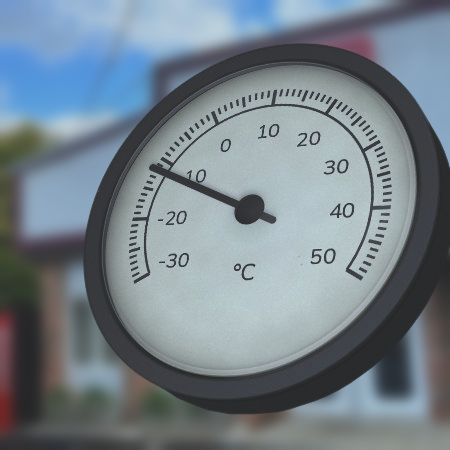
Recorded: -12 °C
